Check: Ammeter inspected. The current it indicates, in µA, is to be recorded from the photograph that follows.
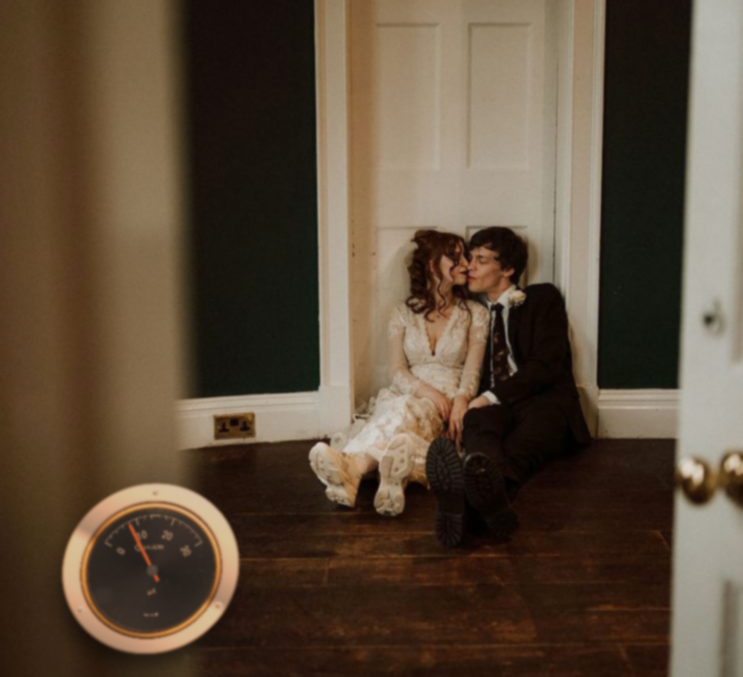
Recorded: 8 µA
